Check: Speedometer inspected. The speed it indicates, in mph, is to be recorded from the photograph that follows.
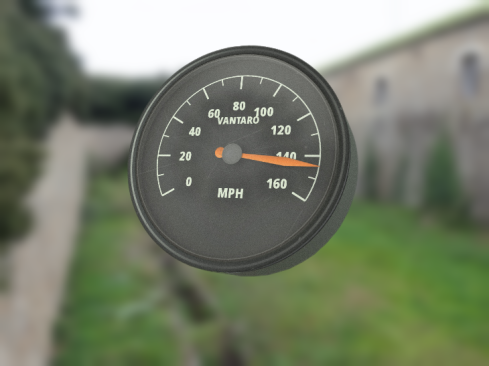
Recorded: 145 mph
